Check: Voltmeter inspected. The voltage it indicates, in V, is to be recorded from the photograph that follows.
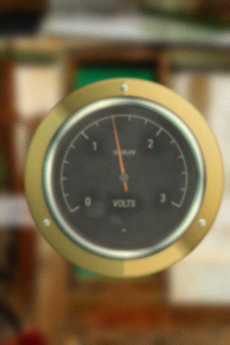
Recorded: 1.4 V
